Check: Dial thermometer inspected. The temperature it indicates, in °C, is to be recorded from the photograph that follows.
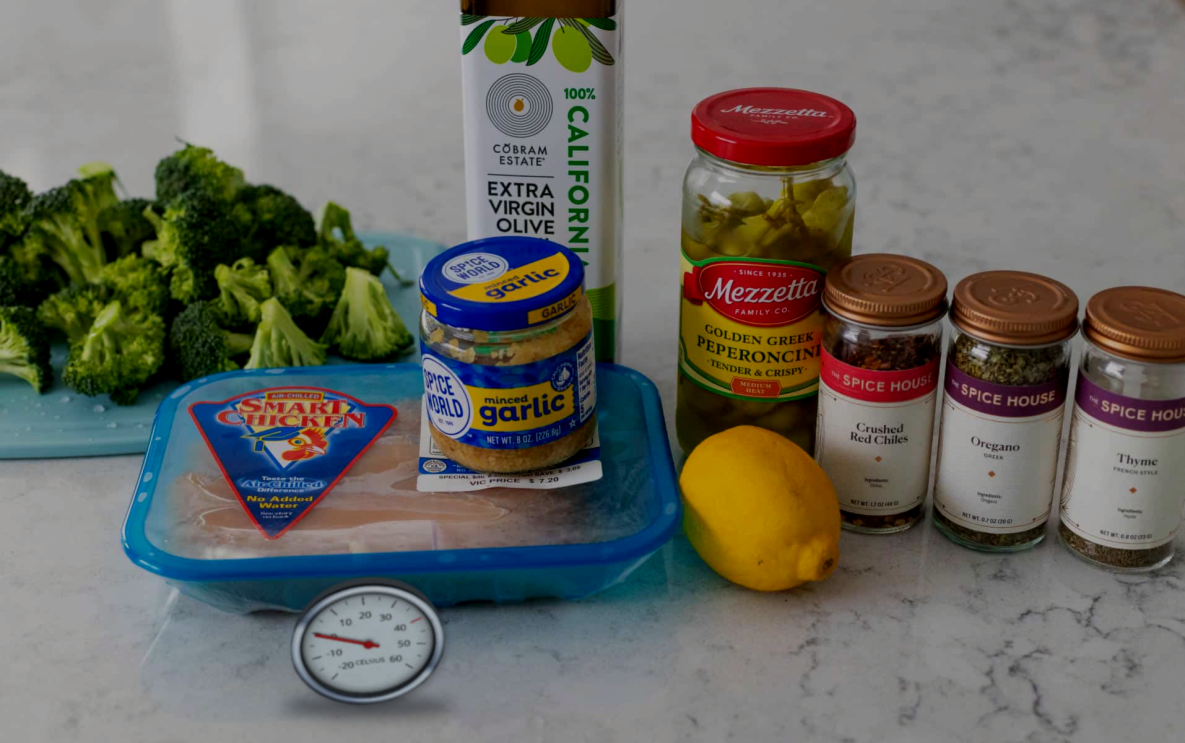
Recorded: 0 °C
